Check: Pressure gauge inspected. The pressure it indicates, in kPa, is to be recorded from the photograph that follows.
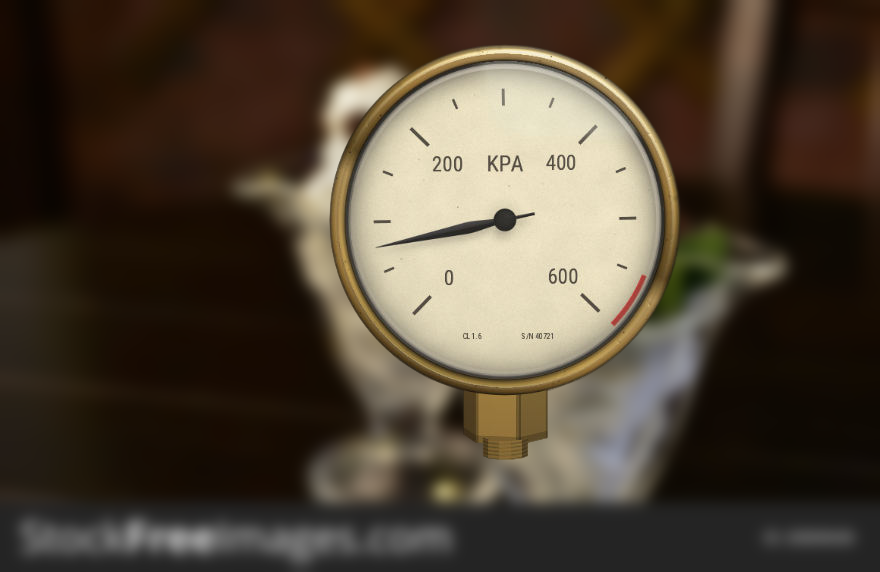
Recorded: 75 kPa
